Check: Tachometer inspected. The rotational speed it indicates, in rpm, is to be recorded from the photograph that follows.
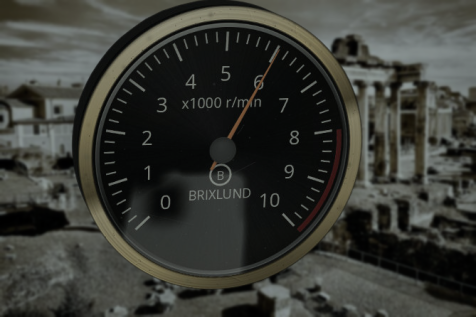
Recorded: 6000 rpm
